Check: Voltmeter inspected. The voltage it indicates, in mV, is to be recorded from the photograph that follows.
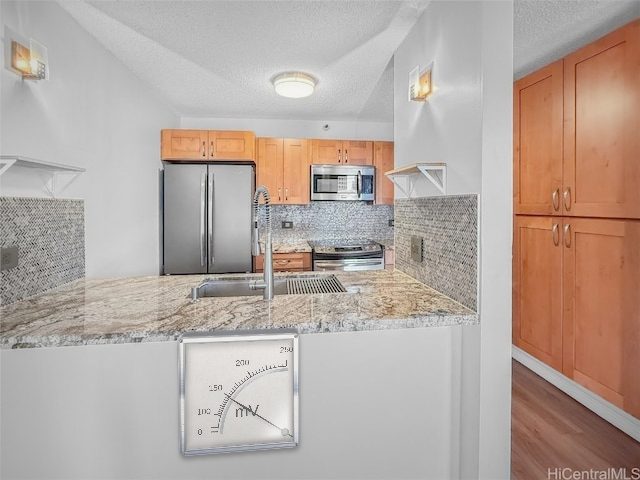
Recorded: 150 mV
